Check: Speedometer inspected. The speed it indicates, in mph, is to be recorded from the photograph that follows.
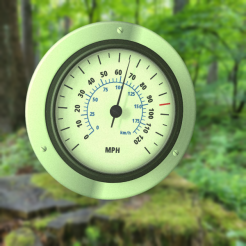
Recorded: 65 mph
